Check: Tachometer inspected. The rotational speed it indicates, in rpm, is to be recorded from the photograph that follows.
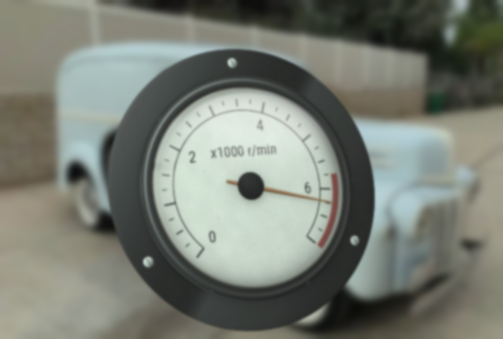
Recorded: 6250 rpm
